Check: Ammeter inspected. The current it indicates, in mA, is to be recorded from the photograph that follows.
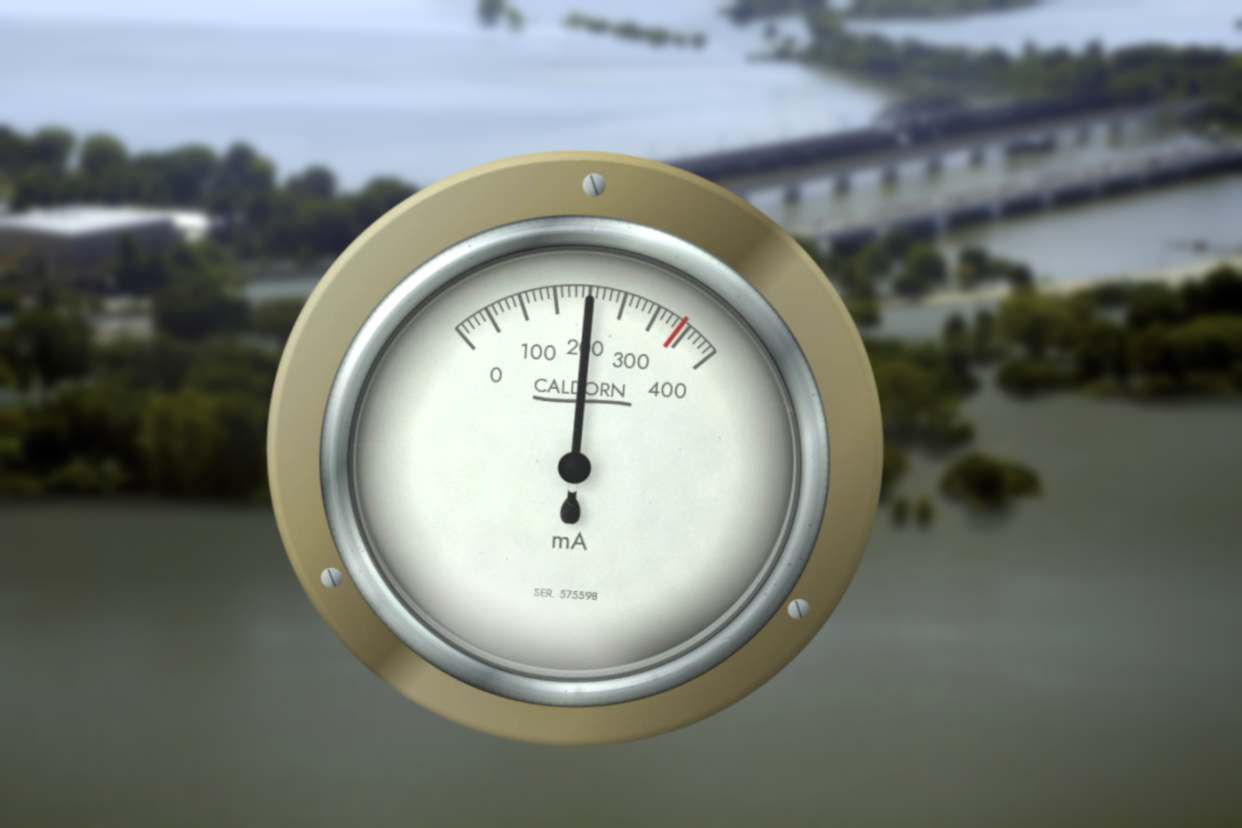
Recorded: 200 mA
